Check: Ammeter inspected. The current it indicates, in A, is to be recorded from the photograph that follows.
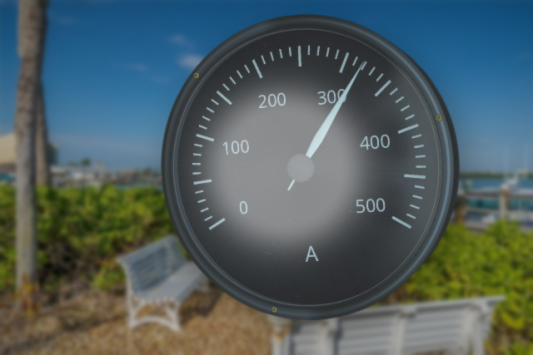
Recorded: 320 A
